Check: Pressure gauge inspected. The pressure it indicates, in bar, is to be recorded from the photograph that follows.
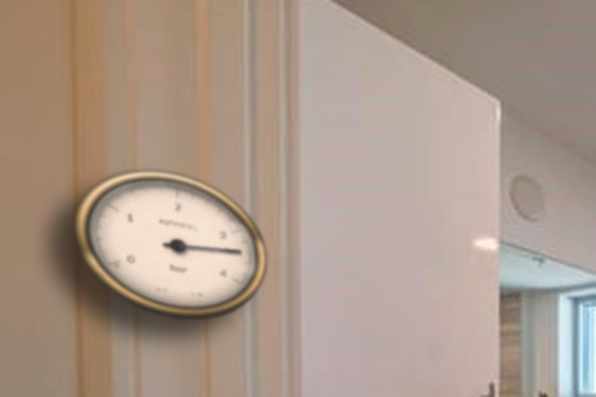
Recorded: 3.4 bar
